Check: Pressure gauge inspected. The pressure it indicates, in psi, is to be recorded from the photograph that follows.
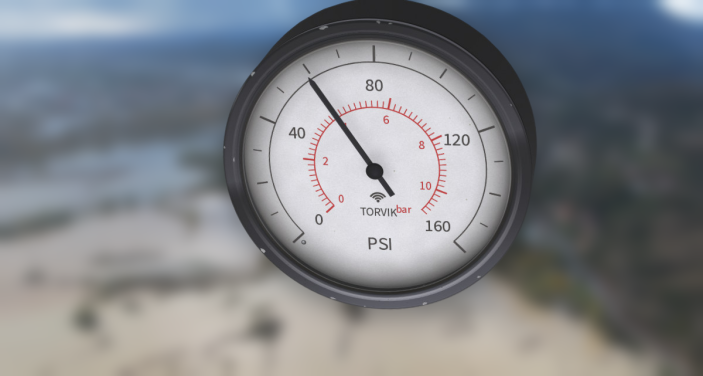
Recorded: 60 psi
